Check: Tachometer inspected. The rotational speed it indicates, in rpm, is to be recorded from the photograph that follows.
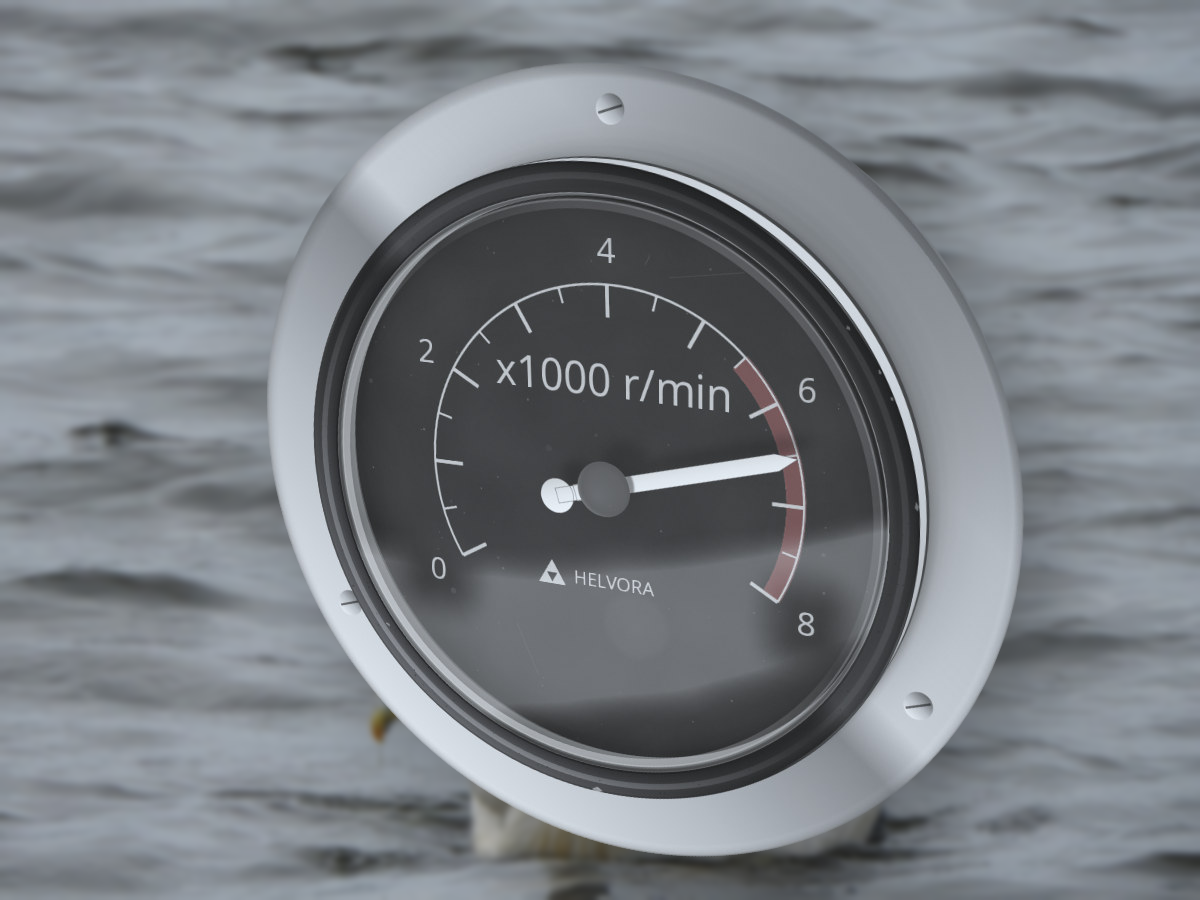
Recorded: 6500 rpm
